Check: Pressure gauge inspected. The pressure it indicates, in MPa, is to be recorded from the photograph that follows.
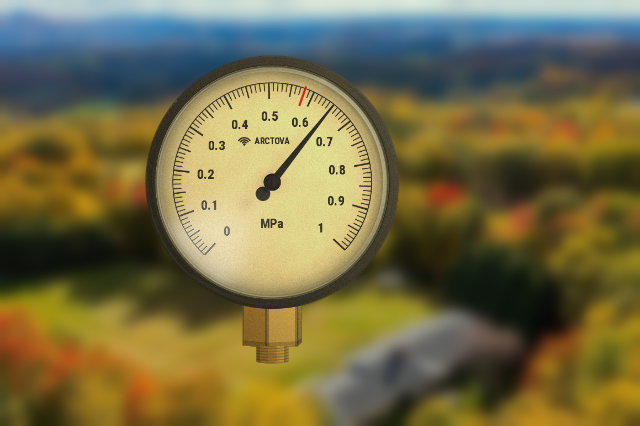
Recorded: 0.65 MPa
